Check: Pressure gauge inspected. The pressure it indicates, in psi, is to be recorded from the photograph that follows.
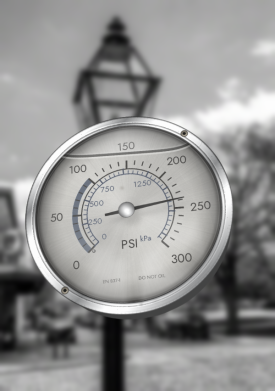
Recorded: 240 psi
